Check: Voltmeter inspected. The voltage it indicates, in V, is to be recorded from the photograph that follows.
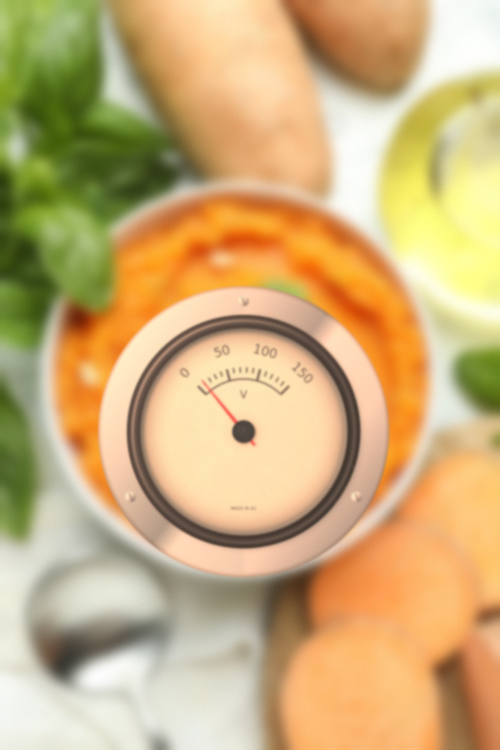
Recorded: 10 V
